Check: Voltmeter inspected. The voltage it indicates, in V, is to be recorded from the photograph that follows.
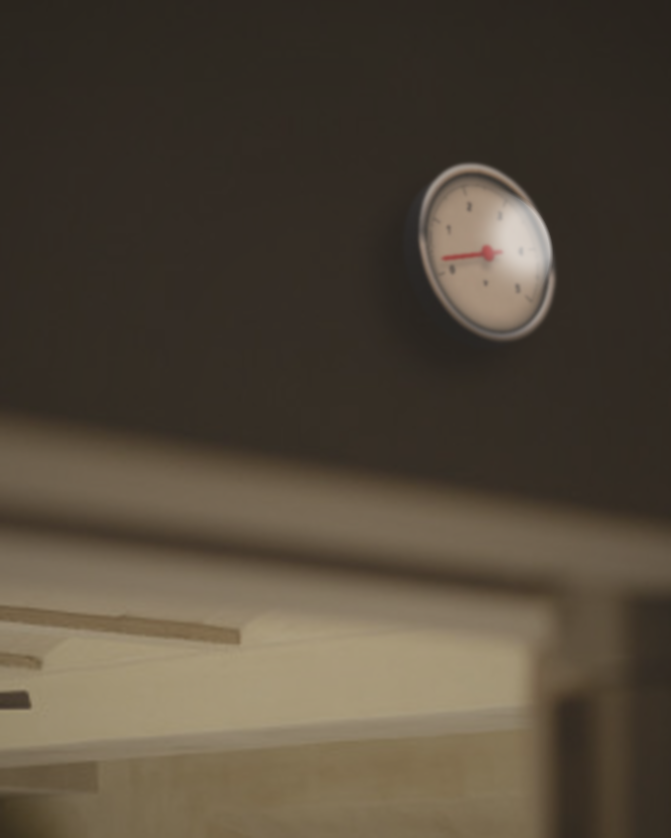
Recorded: 0.25 V
